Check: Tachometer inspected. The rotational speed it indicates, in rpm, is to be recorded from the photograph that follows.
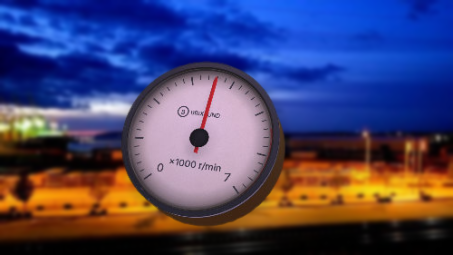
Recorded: 3600 rpm
